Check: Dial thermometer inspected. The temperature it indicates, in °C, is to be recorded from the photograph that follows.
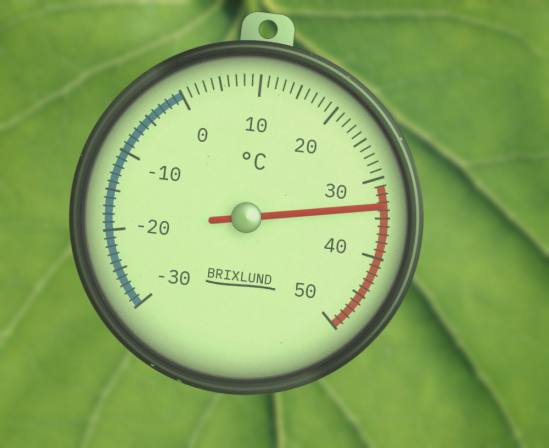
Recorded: 33.5 °C
